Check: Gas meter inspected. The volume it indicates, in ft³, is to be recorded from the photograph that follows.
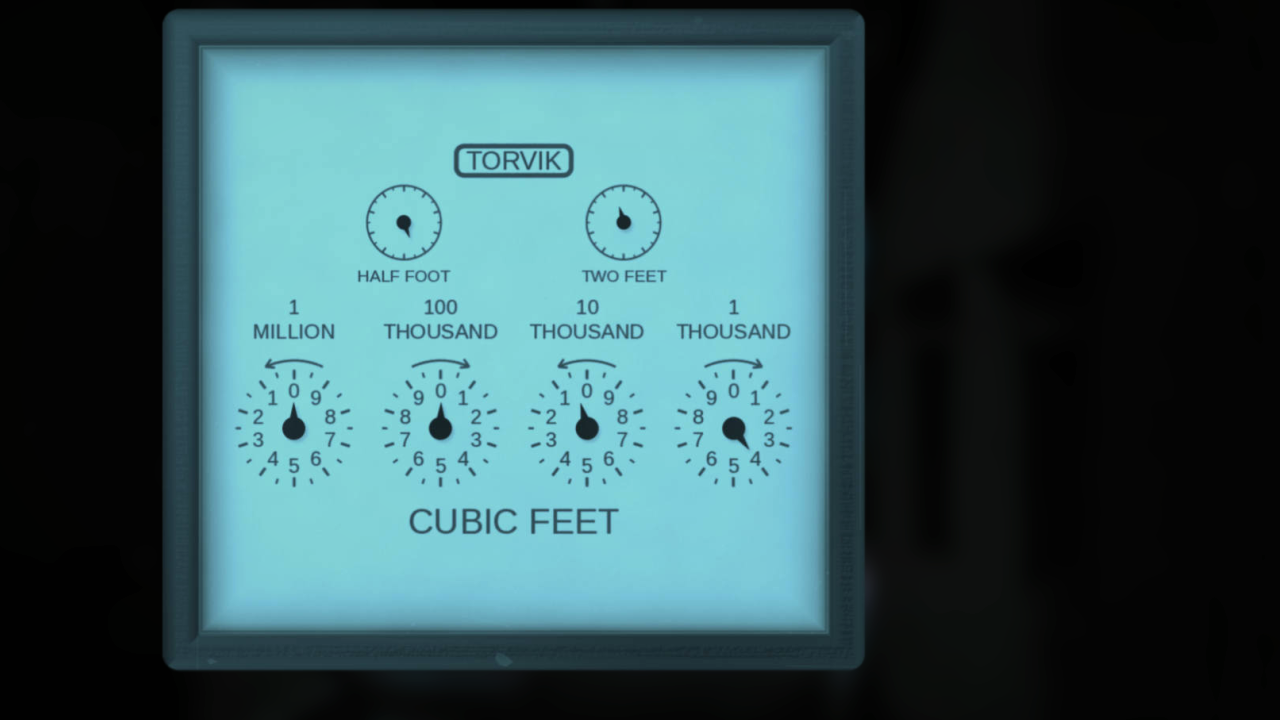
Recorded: 400 ft³
